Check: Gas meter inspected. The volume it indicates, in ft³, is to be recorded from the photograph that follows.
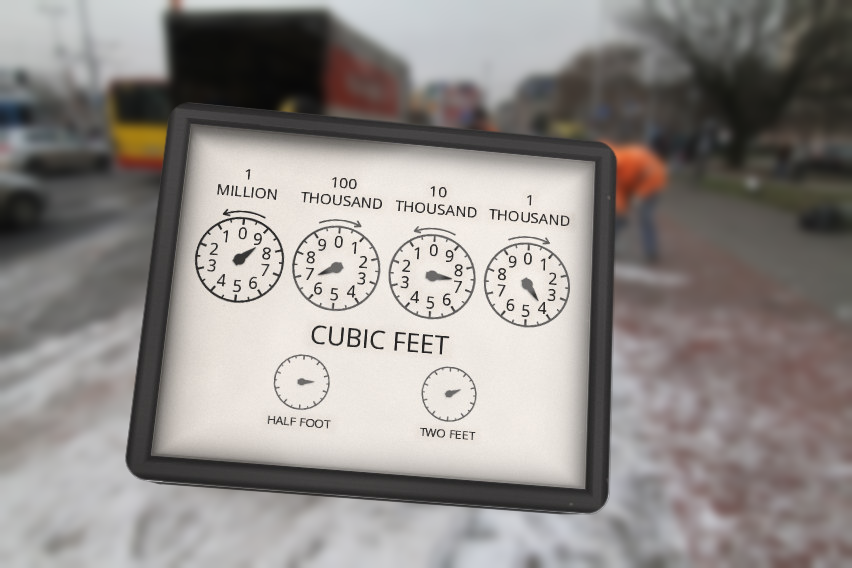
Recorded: 867400 ft³
